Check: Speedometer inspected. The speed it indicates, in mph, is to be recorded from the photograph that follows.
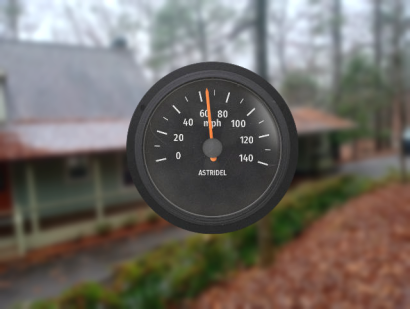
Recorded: 65 mph
